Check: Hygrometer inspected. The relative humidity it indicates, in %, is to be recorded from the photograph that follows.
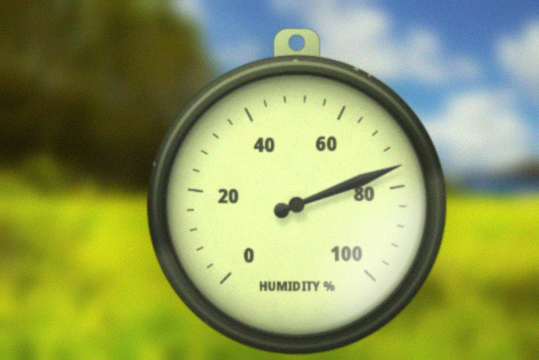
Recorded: 76 %
